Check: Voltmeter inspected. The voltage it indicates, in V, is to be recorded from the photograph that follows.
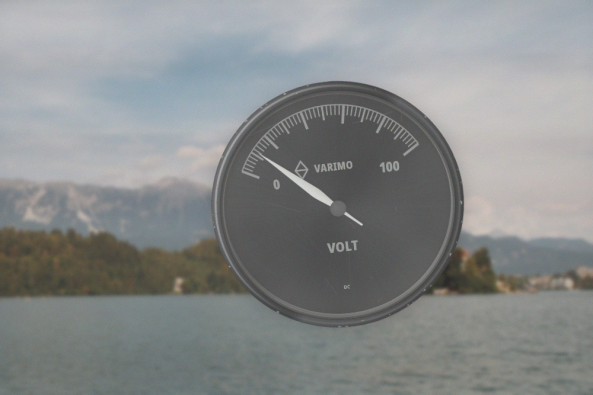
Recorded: 12 V
